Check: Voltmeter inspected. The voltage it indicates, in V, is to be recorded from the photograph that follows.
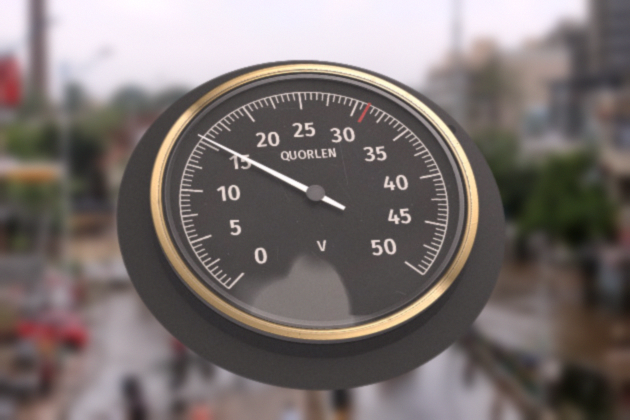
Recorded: 15 V
